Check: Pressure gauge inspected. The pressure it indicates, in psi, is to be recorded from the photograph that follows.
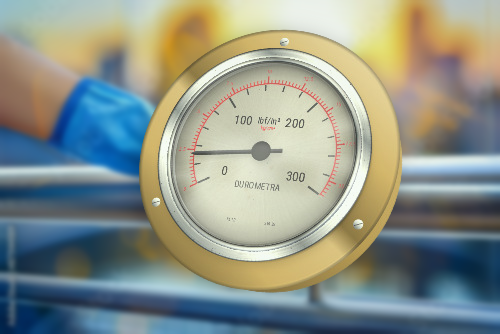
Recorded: 30 psi
